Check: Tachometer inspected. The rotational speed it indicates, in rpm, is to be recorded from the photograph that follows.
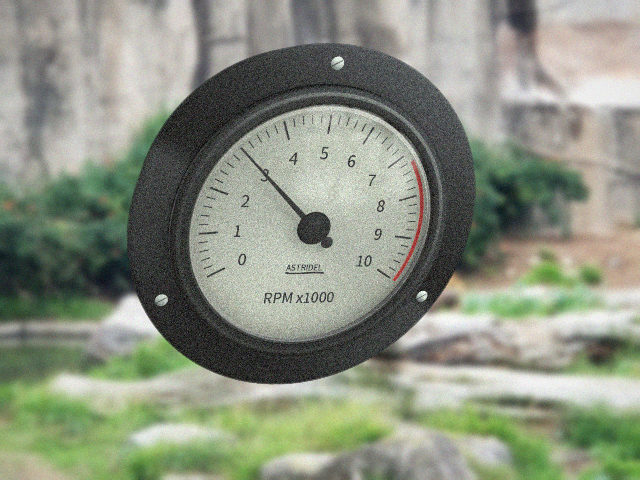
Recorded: 3000 rpm
